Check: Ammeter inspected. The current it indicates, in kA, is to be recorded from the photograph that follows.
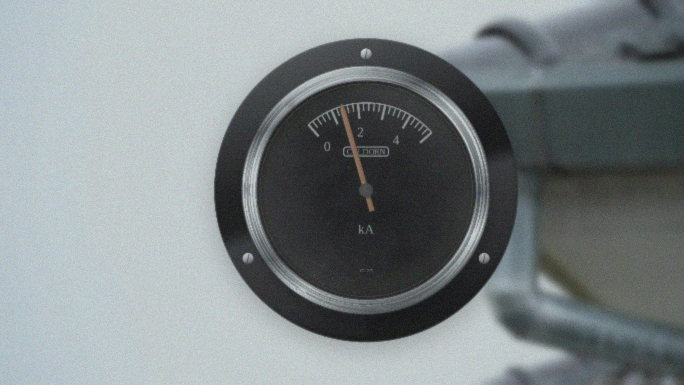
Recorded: 1.4 kA
